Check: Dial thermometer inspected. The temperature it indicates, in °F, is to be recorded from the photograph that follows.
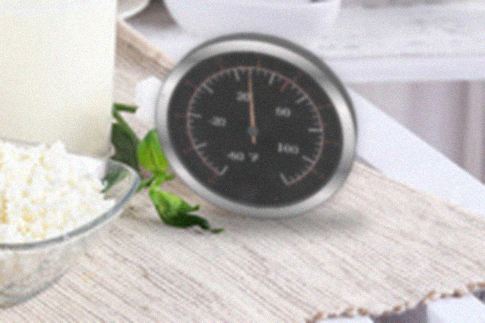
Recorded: 28 °F
